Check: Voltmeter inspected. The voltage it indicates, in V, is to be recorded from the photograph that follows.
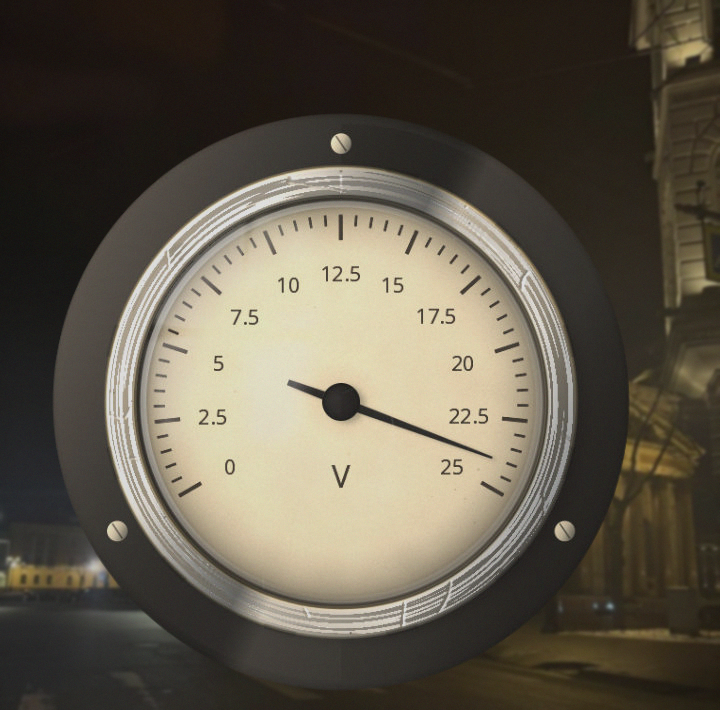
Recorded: 24 V
